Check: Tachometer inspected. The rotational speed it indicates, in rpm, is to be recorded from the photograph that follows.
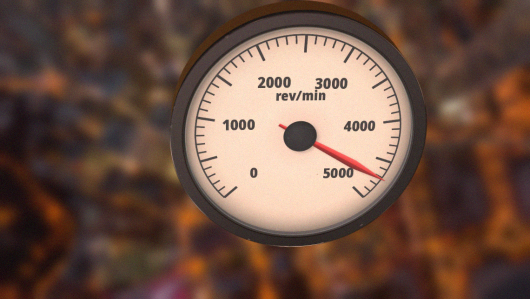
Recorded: 4700 rpm
